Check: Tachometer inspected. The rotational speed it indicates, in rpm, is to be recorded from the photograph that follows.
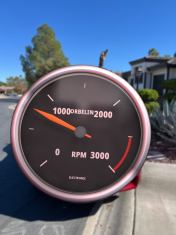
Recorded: 750 rpm
